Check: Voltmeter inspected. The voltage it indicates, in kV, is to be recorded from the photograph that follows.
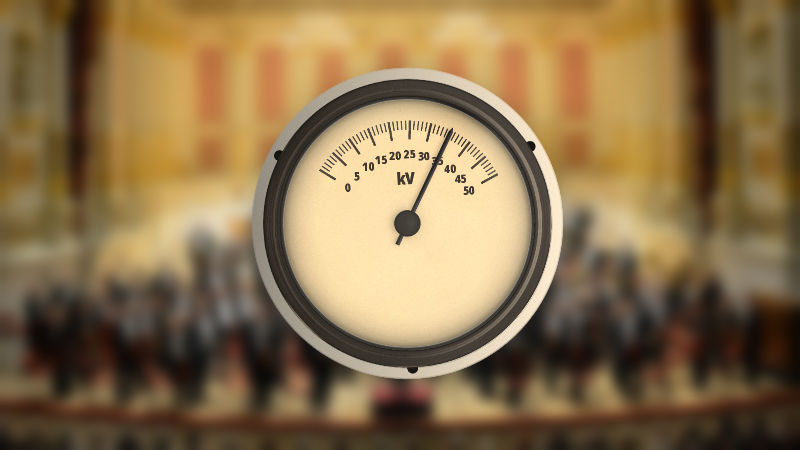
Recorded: 35 kV
